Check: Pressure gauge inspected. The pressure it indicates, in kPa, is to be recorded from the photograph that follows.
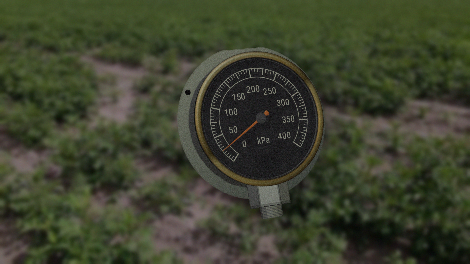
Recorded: 25 kPa
